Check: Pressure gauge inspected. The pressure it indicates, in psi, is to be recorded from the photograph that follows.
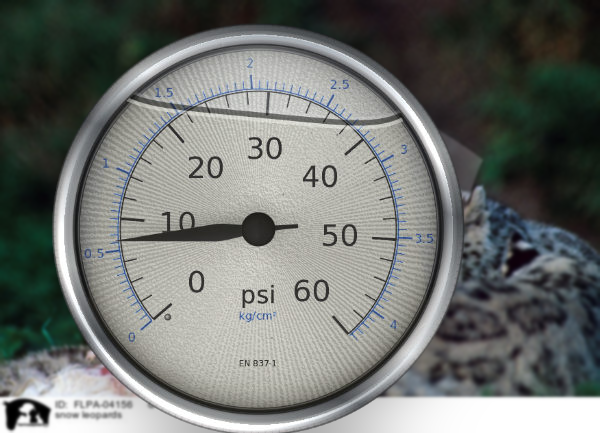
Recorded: 8 psi
